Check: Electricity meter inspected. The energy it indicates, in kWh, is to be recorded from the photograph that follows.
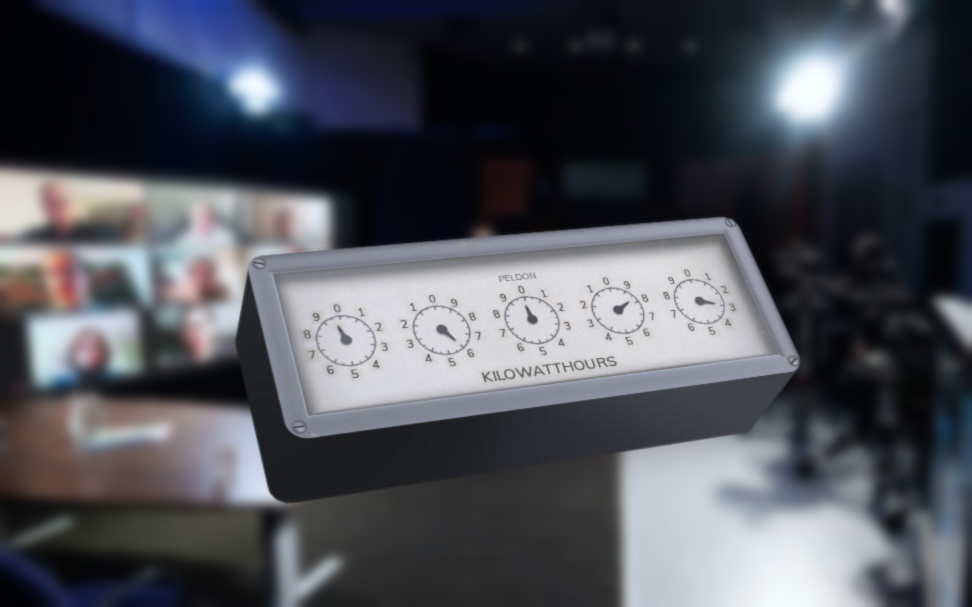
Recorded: 95983 kWh
